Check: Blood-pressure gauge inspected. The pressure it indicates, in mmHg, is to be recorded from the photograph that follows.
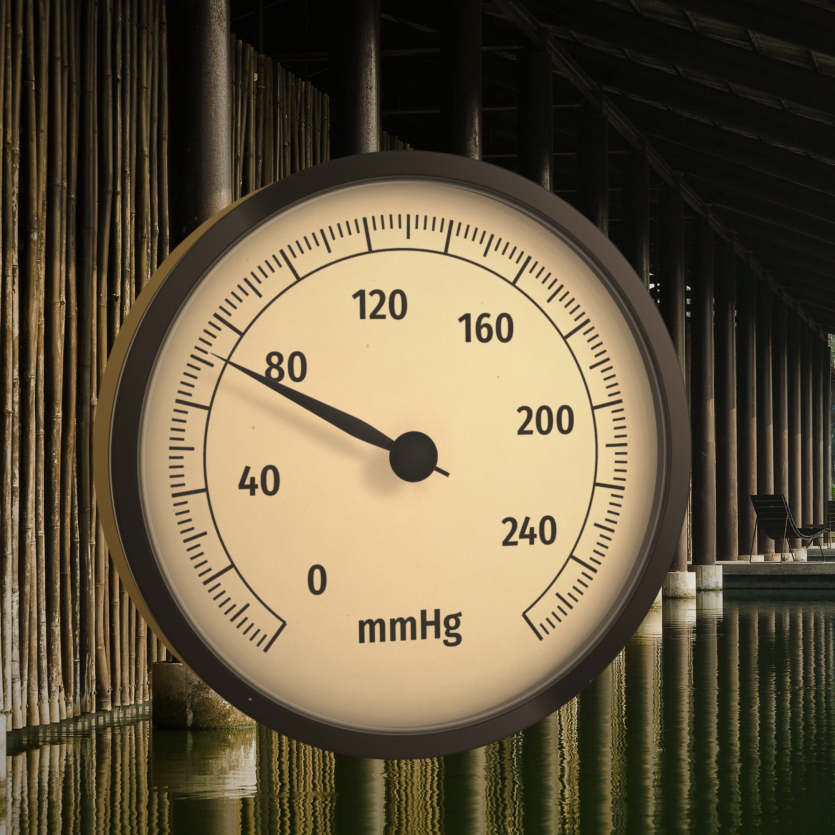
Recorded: 72 mmHg
